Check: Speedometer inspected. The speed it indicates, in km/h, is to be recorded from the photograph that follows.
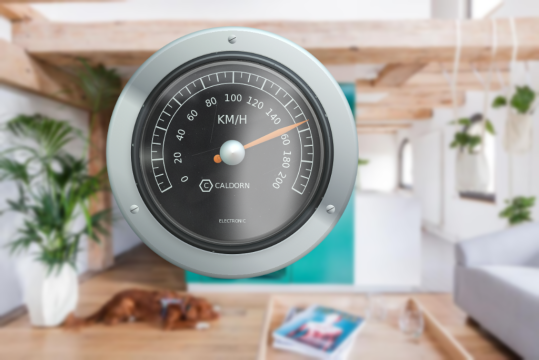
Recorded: 155 km/h
